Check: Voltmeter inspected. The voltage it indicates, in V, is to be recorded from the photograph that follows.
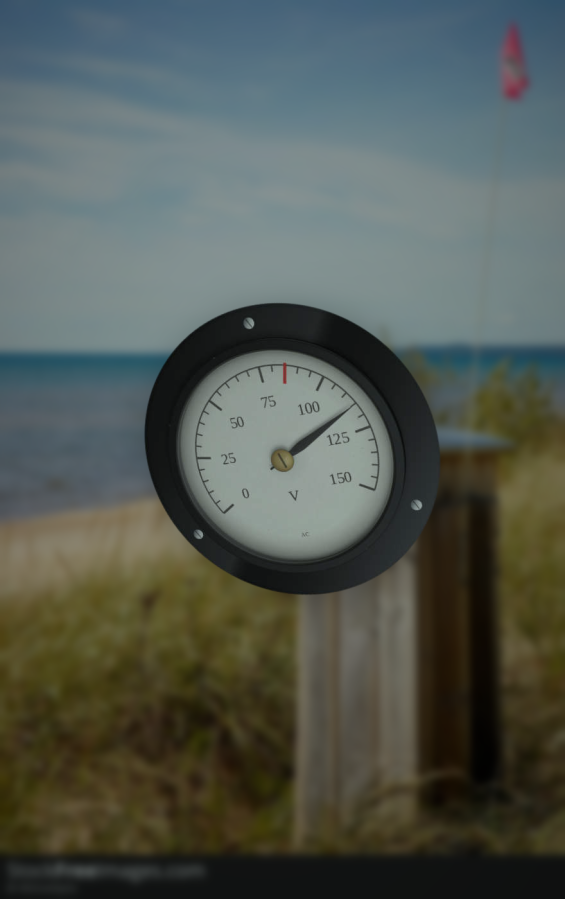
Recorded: 115 V
